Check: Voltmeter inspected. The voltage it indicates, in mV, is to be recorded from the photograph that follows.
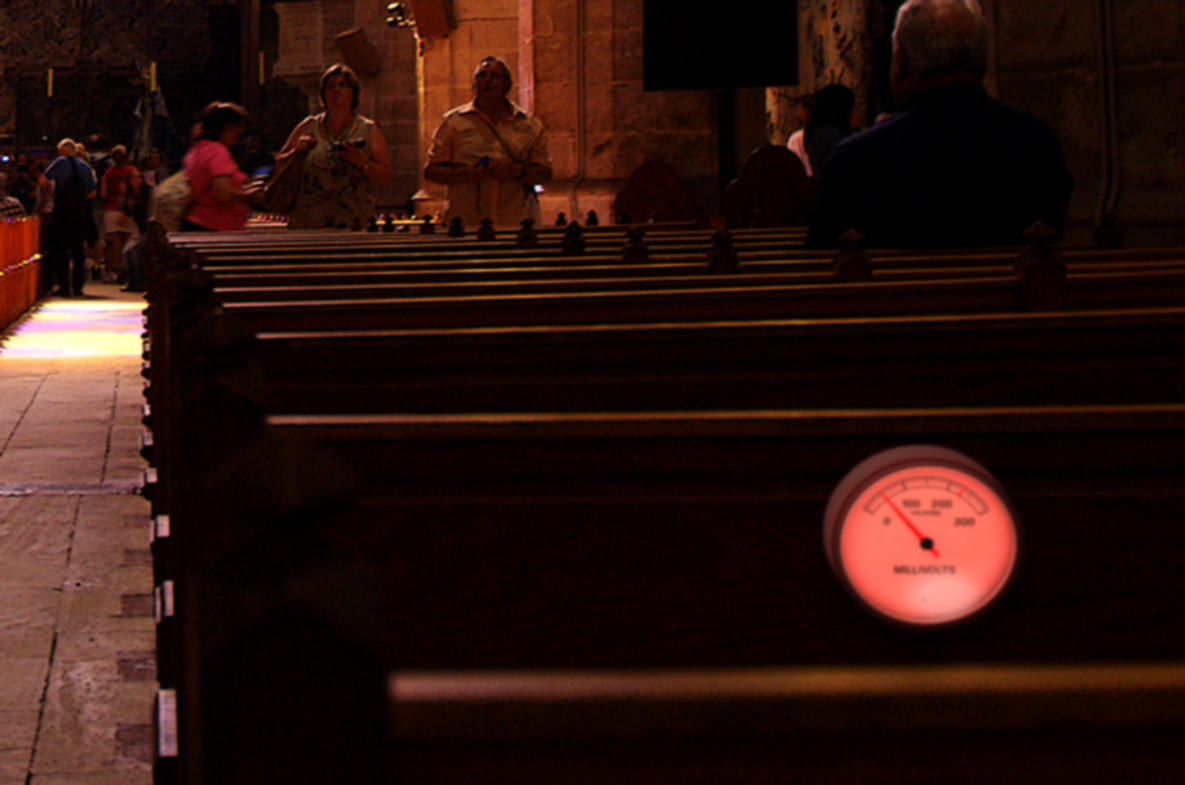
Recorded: 50 mV
